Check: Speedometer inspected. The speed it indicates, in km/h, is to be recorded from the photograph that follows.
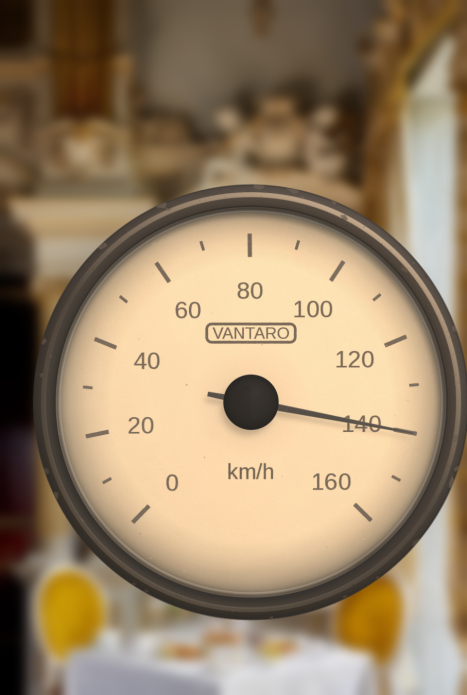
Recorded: 140 km/h
